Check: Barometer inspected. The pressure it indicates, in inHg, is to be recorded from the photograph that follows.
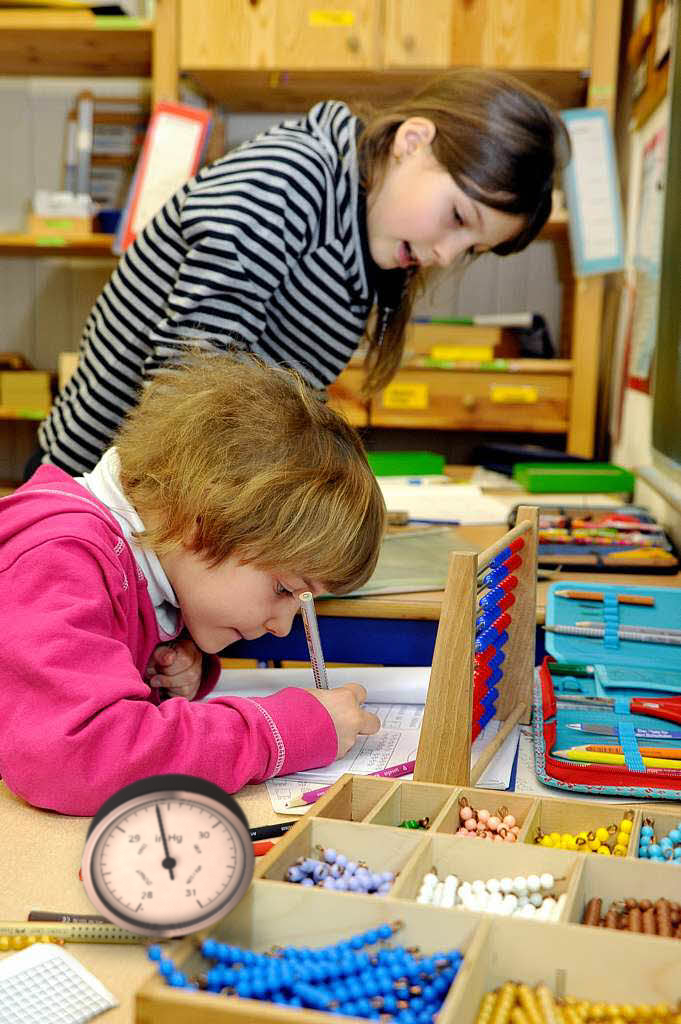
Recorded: 29.4 inHg
